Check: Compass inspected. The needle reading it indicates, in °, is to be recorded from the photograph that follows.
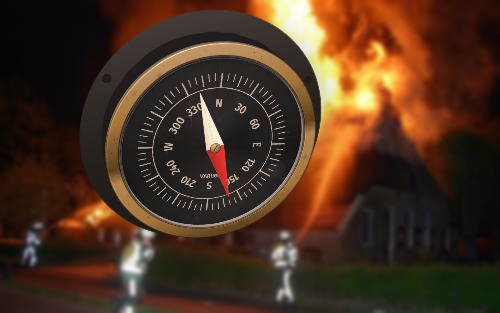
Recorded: 160 °
